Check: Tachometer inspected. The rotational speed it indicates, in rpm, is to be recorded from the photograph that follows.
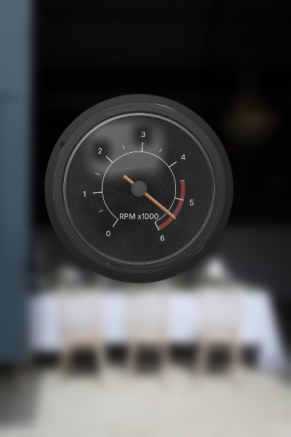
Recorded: 5500 rpm
